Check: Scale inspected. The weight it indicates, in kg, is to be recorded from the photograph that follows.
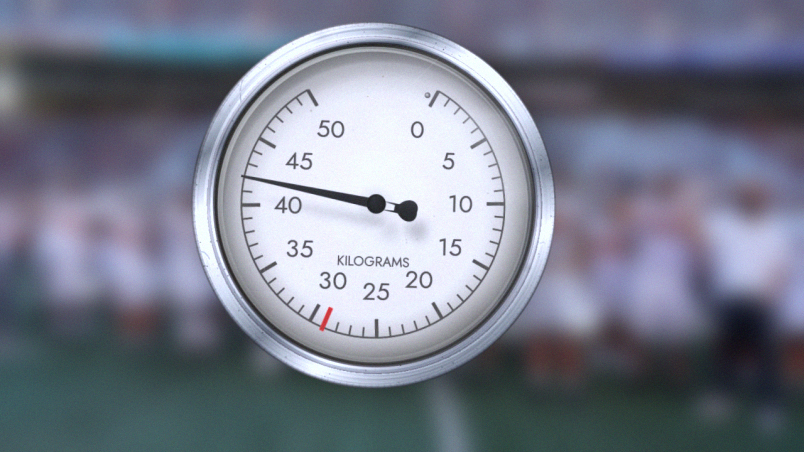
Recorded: 42 kg
